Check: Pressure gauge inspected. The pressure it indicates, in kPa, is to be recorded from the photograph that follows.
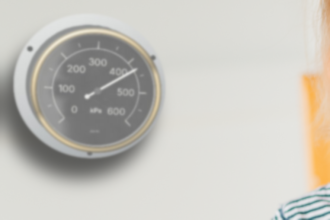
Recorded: 425 kPa
